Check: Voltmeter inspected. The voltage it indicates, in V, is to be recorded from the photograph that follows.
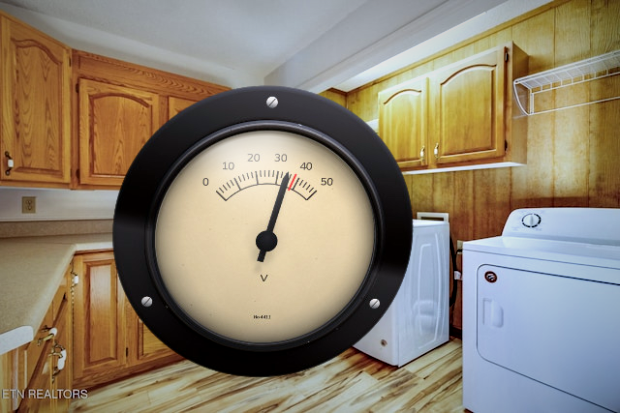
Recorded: 34 V
